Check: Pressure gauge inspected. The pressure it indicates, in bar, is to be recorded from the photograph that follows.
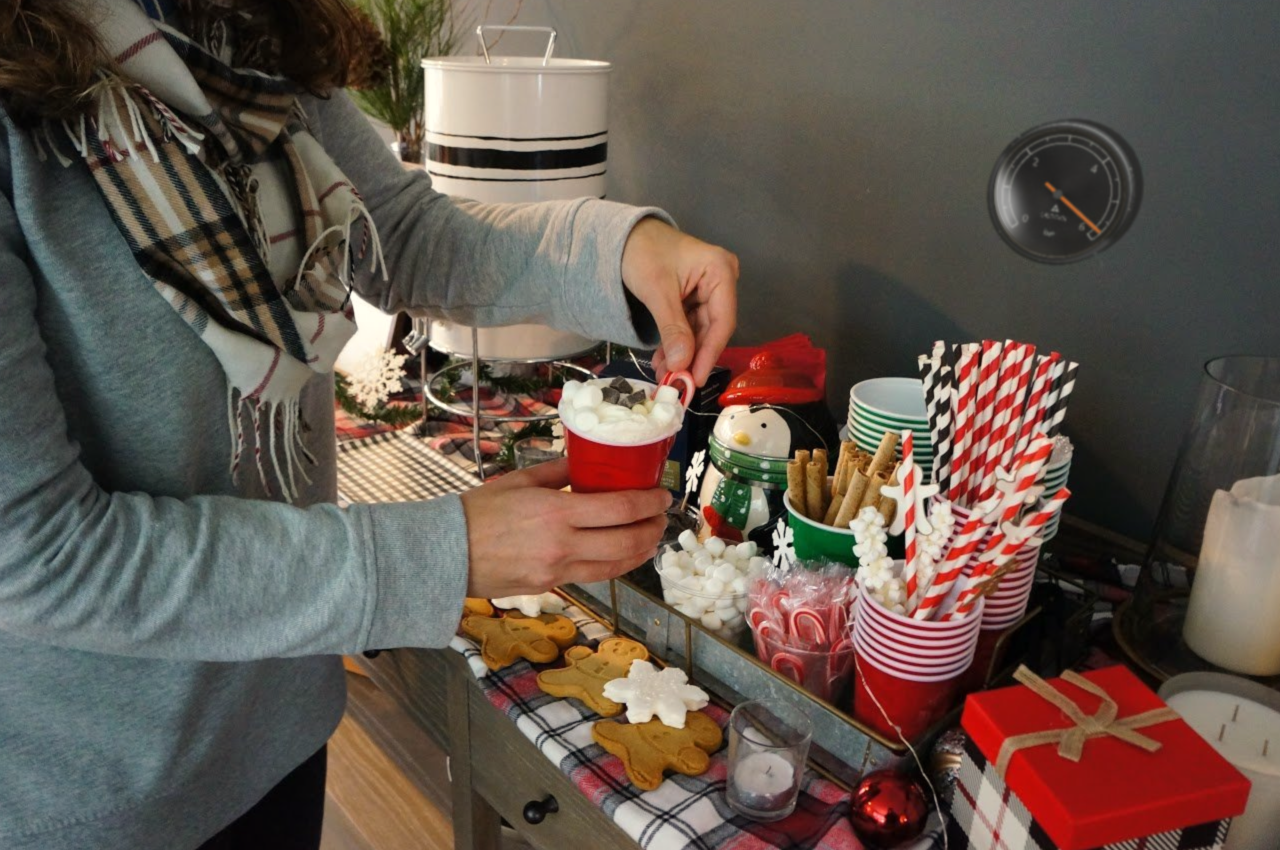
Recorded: 5.75 bar
